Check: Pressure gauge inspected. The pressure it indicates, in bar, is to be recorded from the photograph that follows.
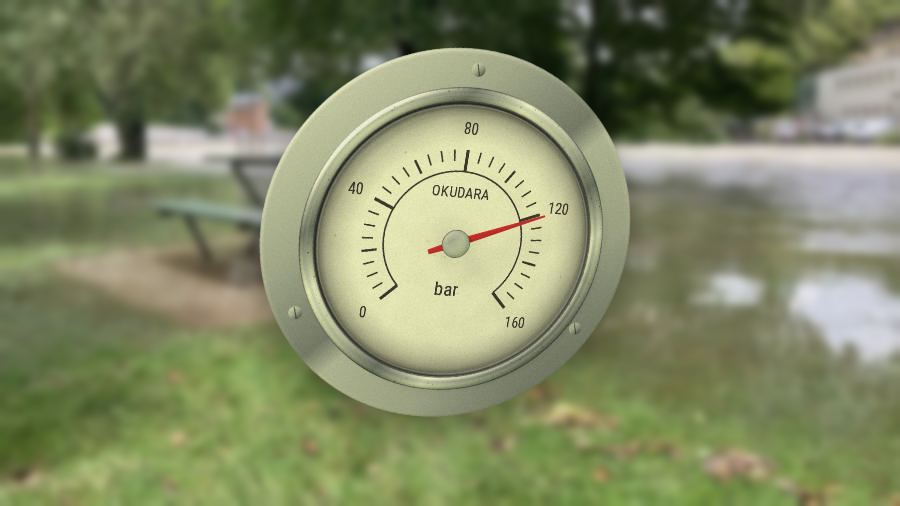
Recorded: 120 bar
